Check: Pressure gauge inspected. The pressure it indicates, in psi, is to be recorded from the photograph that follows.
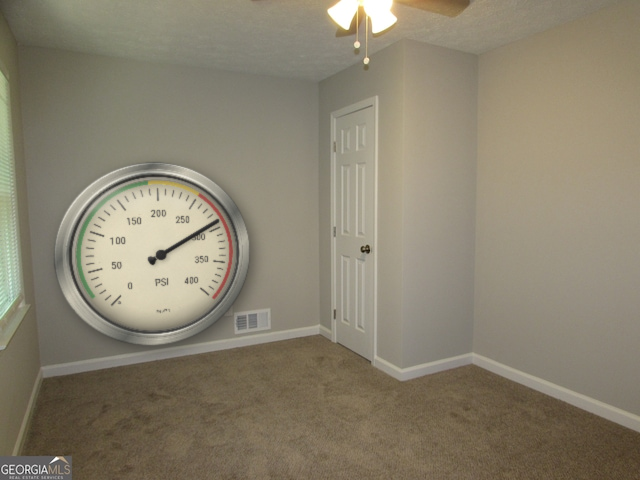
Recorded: 290 psi
